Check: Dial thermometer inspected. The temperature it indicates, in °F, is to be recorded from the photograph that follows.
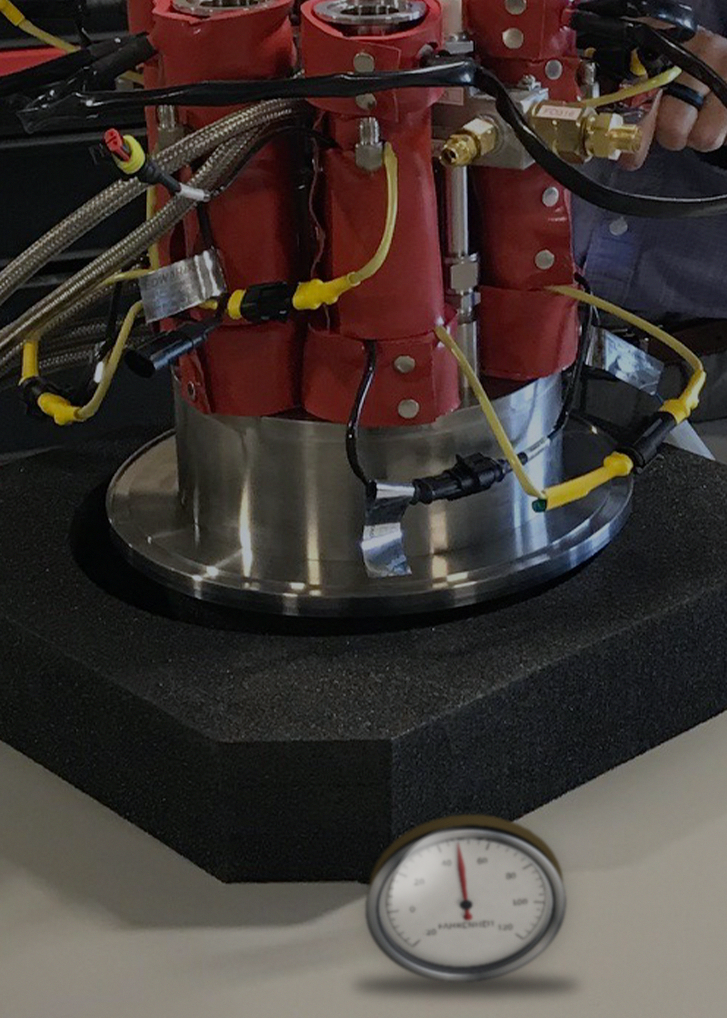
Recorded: 48 °F
